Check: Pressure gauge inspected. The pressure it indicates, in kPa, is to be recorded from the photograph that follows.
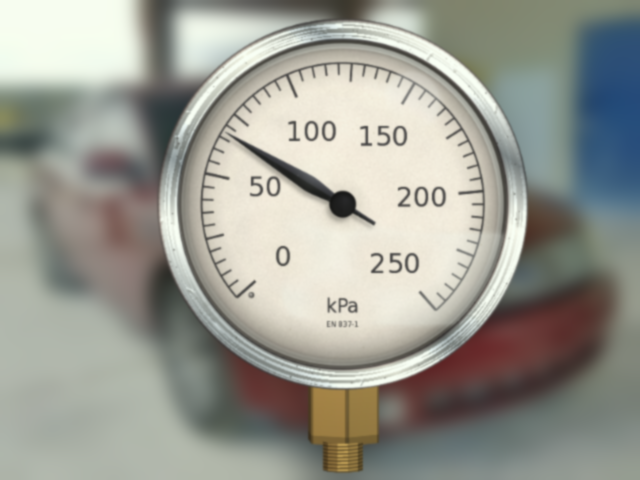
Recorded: 67.5 kPa
